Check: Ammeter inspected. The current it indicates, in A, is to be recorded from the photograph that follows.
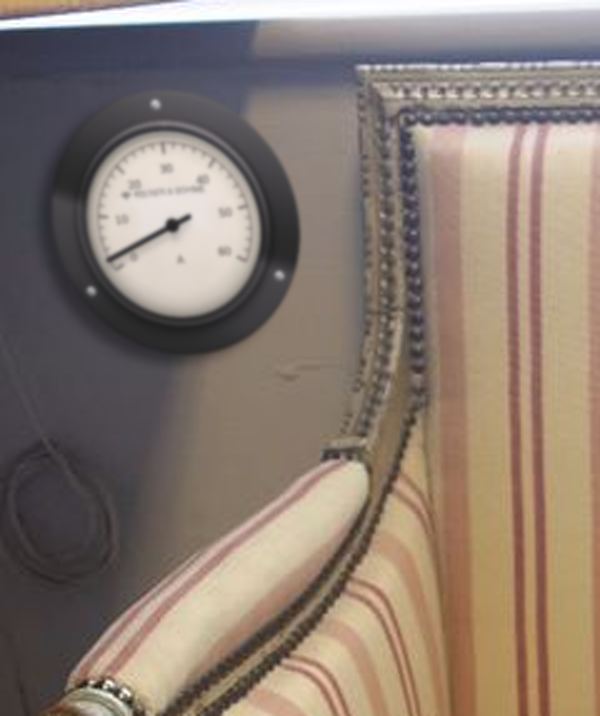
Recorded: 2 A
